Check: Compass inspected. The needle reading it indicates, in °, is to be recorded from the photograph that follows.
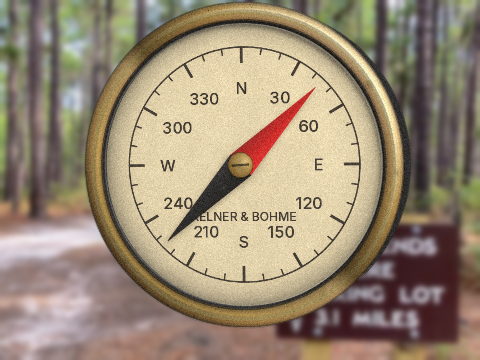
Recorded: 45 °
